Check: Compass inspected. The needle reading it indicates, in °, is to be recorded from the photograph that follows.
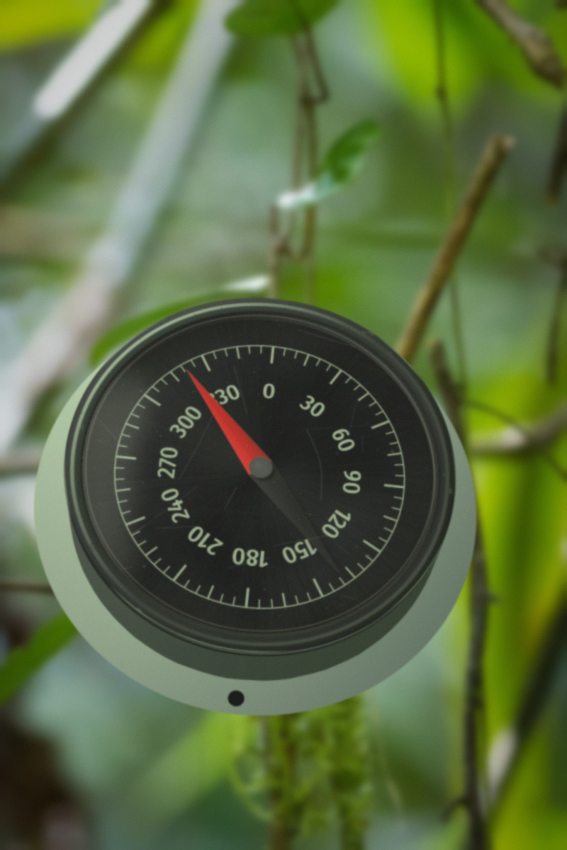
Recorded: 320 °
